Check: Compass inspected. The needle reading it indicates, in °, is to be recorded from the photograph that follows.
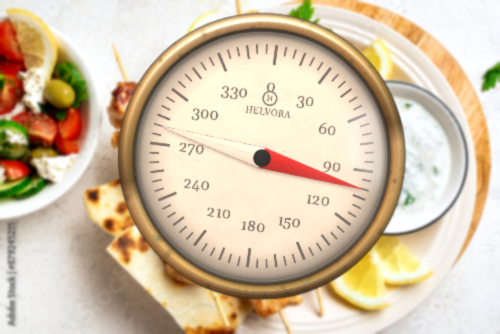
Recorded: 100 °
